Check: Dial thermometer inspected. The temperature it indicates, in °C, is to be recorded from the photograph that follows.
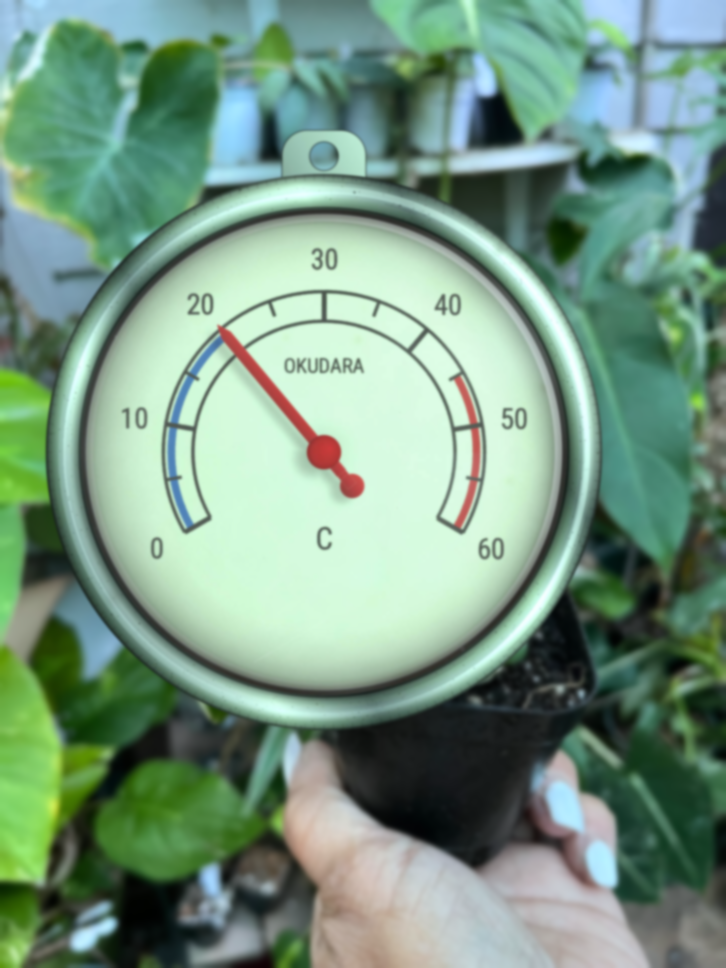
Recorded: 20 °C
